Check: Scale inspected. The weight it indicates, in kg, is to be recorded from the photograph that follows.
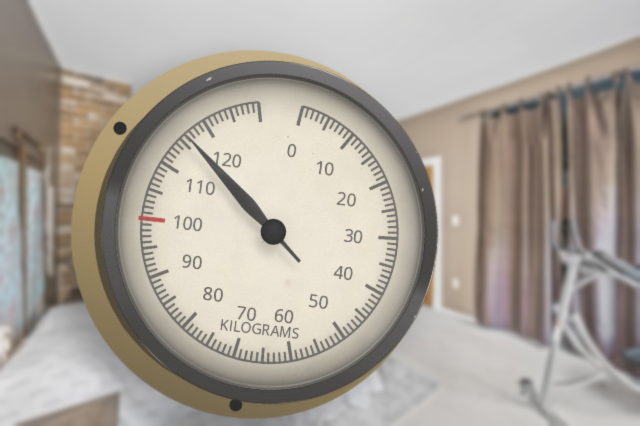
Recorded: 116 kg
